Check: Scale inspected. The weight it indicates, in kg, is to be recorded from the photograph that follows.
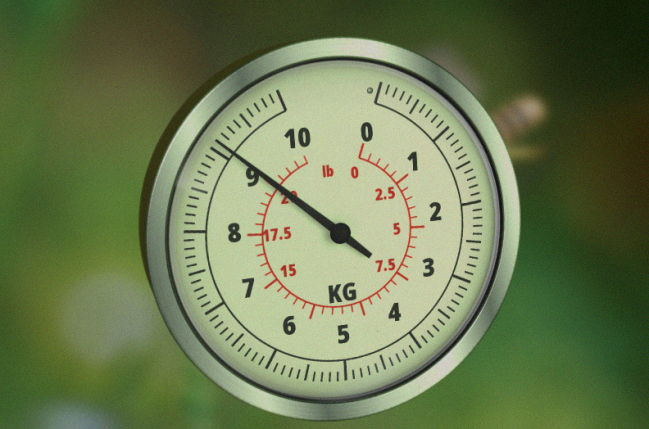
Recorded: 9.1 kg
